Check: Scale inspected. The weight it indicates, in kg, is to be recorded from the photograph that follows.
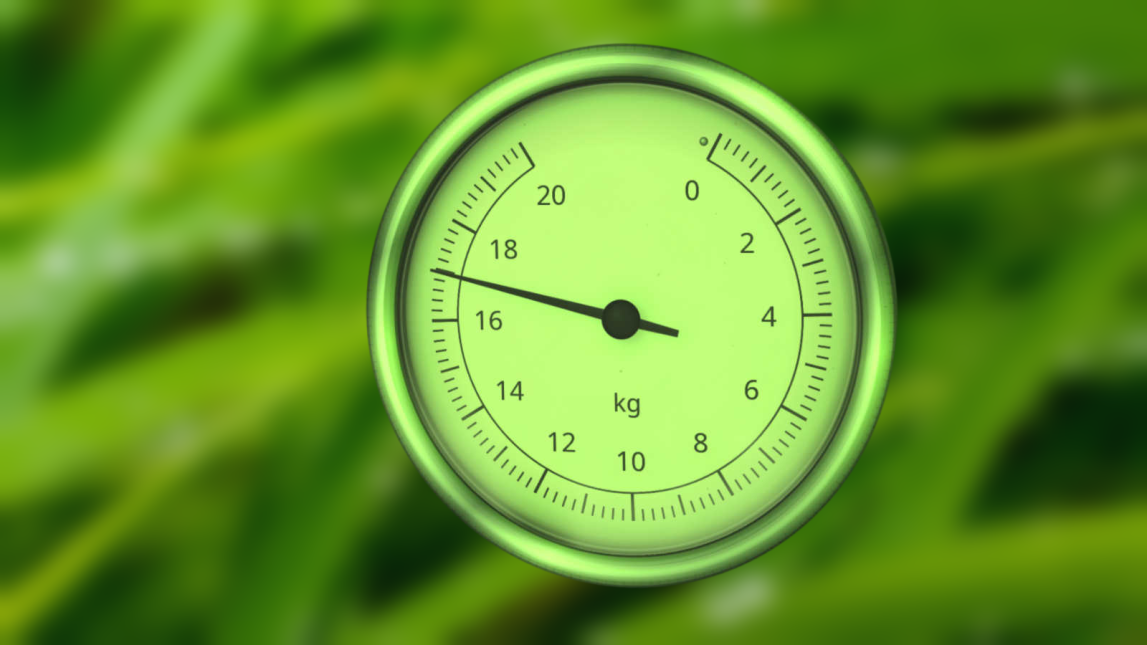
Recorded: 17 kg
